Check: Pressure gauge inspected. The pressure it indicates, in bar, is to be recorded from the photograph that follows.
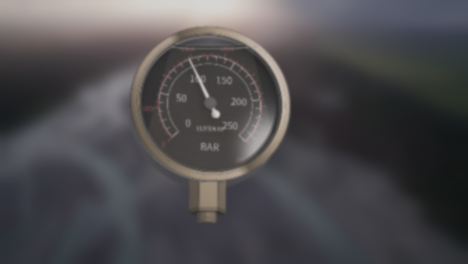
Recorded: 100 bar
